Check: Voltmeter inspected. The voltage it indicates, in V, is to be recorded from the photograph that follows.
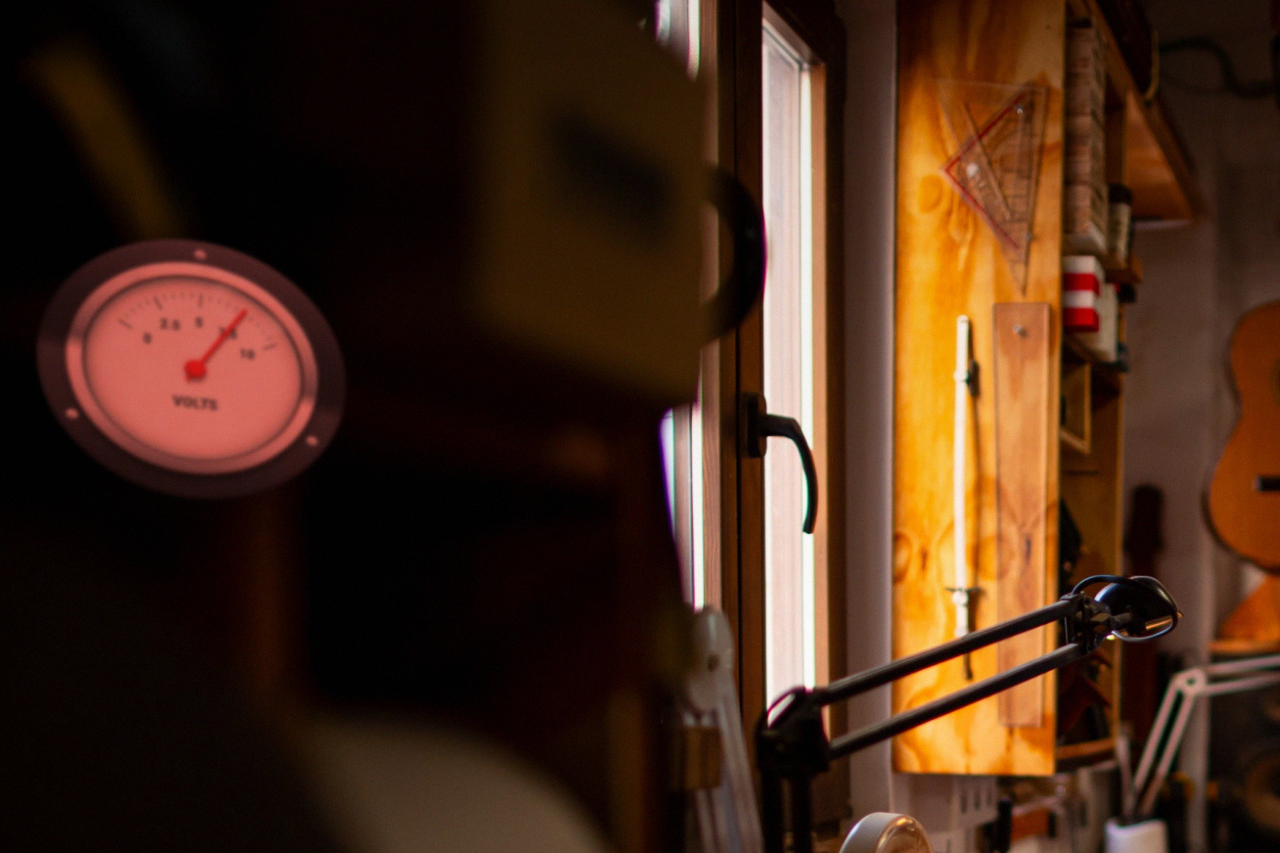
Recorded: 7.5 V
